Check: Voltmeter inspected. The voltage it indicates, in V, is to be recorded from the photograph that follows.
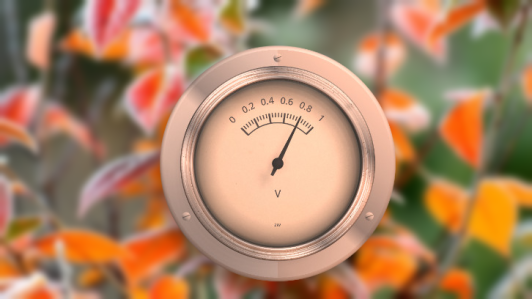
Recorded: 0.8 V
